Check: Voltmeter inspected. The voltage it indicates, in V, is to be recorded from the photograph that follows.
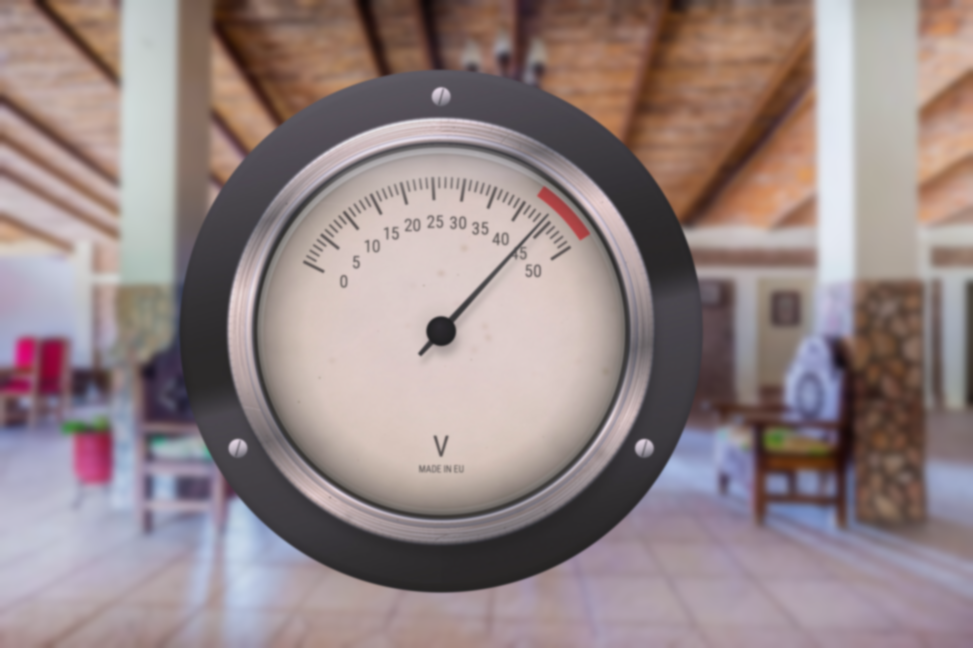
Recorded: 44 V
